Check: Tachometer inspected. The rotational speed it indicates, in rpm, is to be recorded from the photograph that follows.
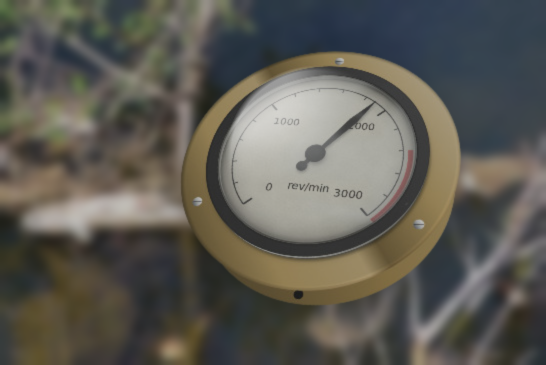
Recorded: 1900 rpm
